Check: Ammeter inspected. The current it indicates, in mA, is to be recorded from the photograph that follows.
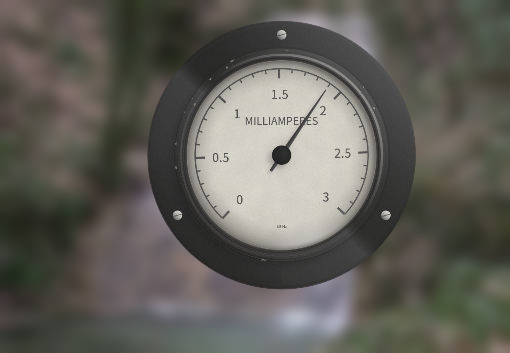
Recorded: 1.9 mA
